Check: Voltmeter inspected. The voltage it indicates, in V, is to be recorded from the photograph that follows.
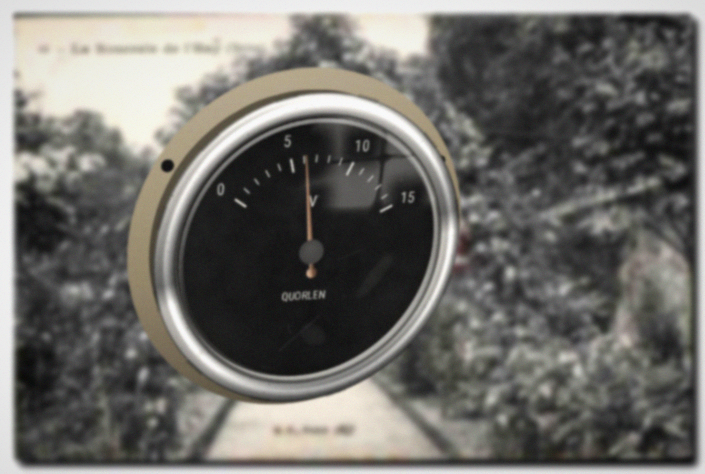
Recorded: 6 V
